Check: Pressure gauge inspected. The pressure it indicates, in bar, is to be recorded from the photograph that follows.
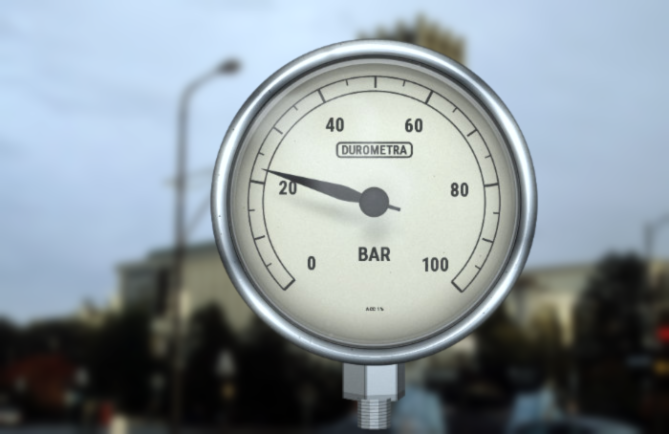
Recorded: 22.5 bar
